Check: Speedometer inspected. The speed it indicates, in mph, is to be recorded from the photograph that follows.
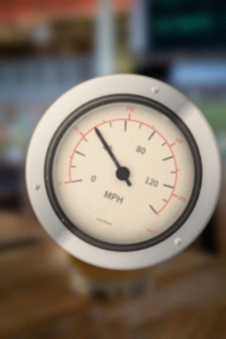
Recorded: 40 mph
